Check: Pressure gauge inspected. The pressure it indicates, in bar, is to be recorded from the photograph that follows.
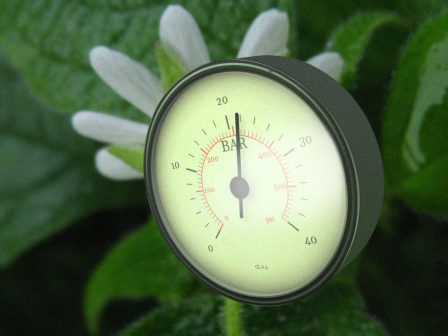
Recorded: 22 bar
